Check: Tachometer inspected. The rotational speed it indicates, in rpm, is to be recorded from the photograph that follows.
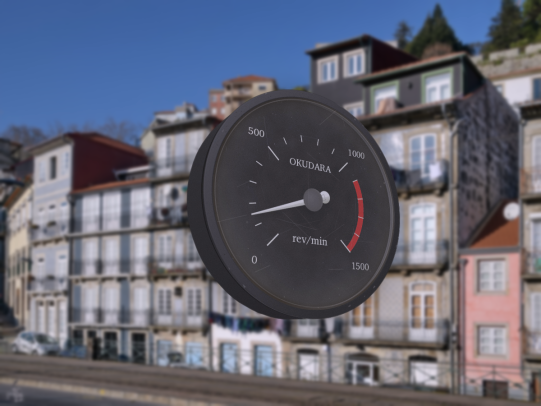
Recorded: 150 rpm
